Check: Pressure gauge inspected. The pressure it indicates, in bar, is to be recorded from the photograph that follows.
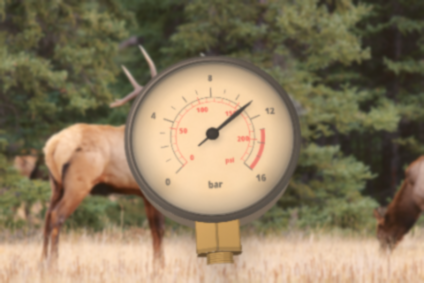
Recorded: 11 bar
